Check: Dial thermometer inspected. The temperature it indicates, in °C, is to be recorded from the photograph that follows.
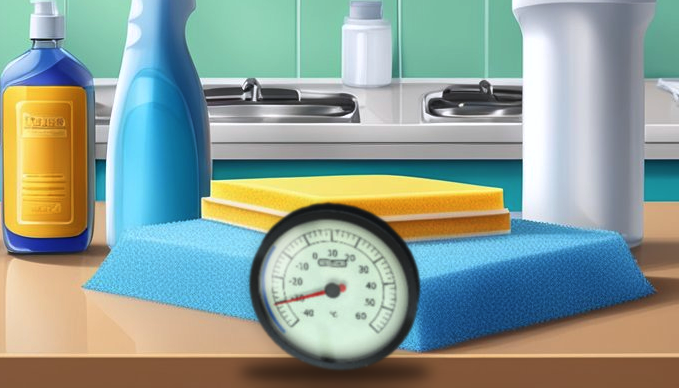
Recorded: -30 °C
